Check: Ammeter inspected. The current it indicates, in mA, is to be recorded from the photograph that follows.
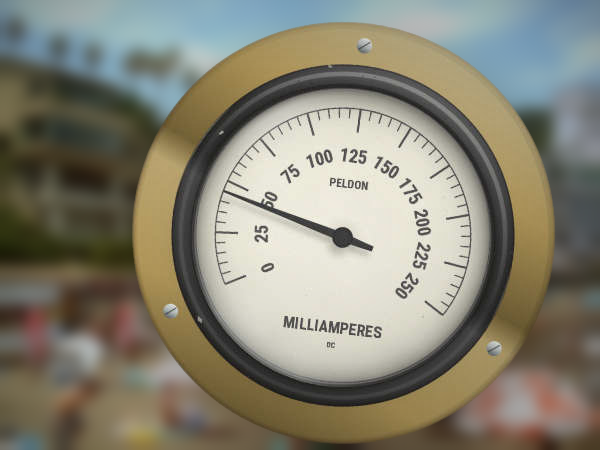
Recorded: 45 mA
